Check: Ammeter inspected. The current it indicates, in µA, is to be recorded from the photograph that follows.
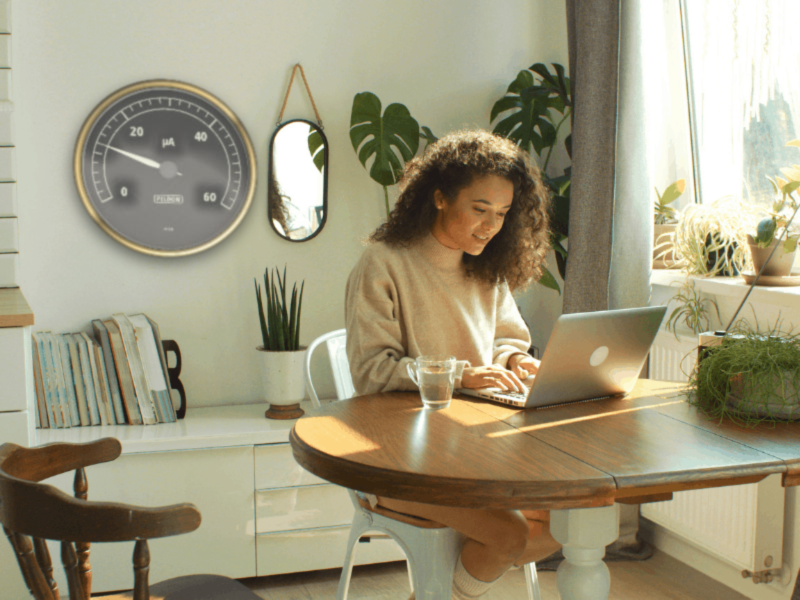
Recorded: 12 µA
